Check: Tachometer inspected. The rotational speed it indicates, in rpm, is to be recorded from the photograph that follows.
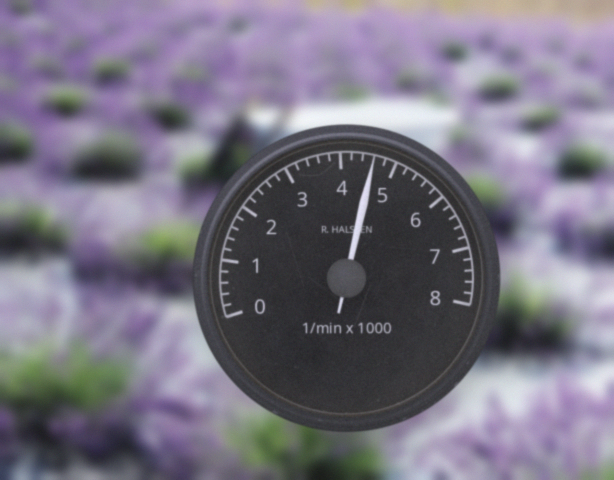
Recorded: 4600 rpm
